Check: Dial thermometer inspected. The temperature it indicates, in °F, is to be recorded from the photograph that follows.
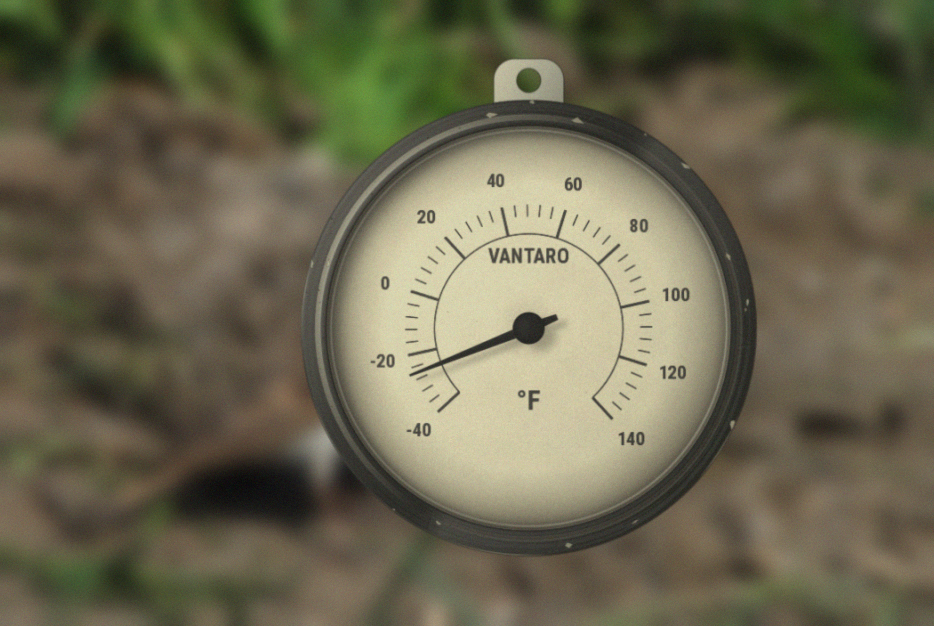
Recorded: -26 °F
